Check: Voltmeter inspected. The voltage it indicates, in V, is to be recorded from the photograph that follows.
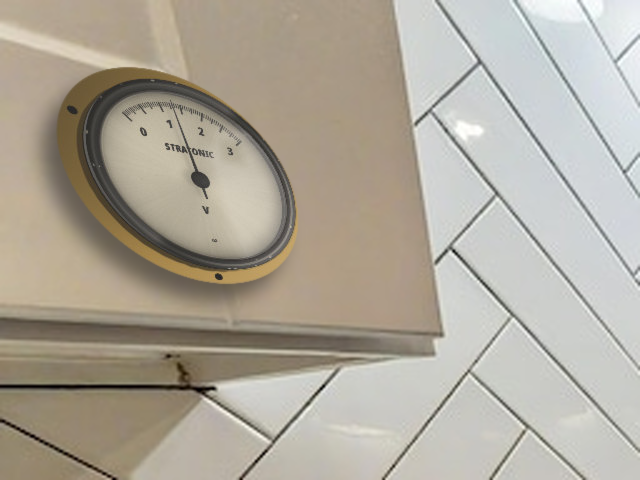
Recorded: 1.25 V
